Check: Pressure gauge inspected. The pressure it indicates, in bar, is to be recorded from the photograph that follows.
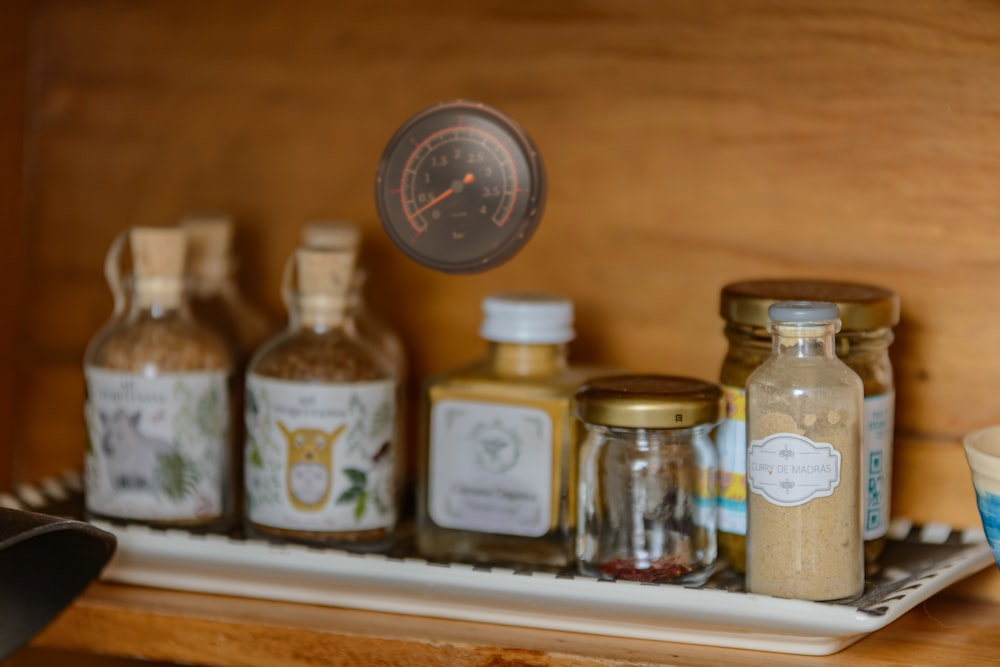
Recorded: 0.25 bar
